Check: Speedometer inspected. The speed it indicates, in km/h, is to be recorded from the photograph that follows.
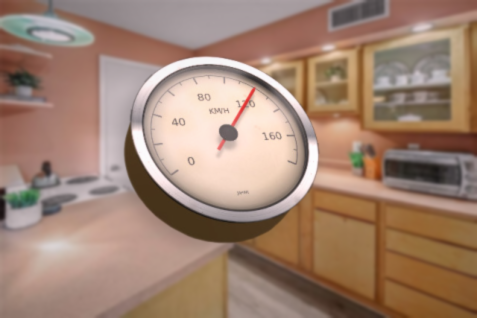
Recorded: 120 km/h
